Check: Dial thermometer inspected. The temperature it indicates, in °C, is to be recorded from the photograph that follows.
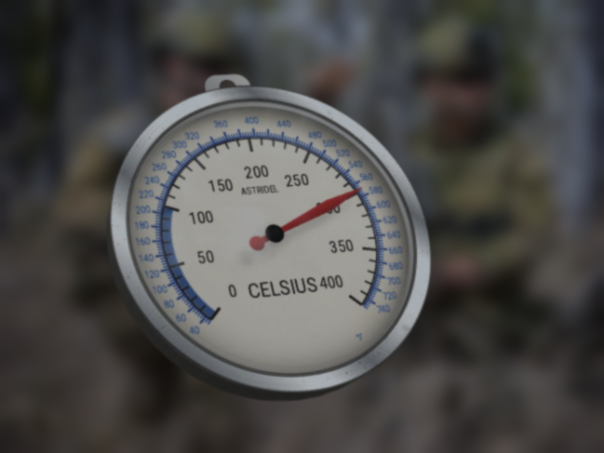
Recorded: 300 °C
